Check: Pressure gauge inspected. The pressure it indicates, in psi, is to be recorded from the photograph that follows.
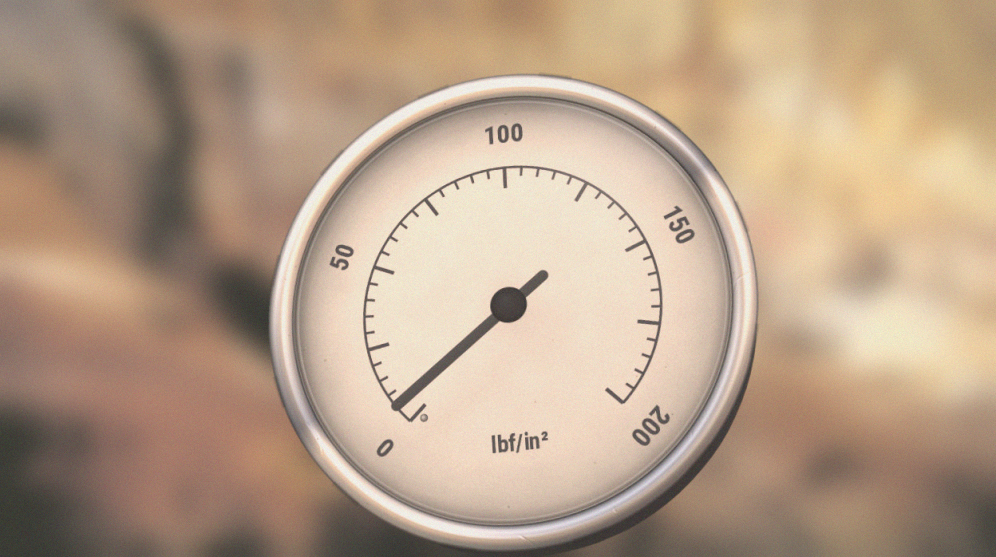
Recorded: 5 psi
